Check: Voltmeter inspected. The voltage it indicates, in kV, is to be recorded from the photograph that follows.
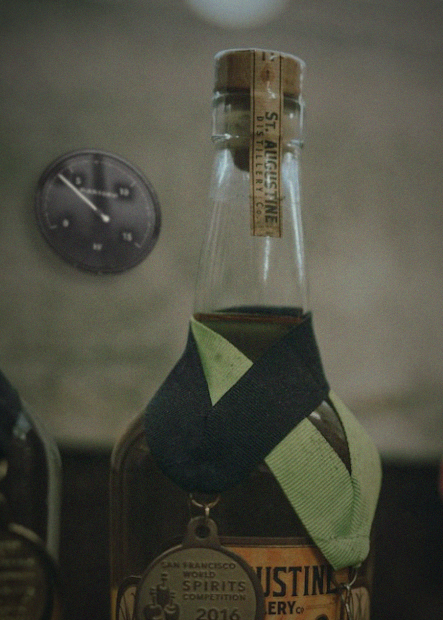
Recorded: 4 kV
